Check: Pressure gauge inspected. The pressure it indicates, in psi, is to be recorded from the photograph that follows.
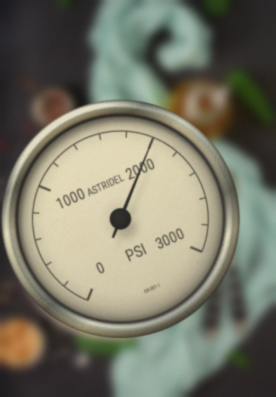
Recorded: 2000 psi
